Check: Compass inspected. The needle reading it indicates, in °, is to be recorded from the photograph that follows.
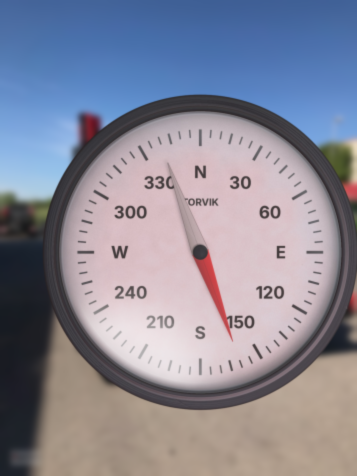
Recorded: 160 °
